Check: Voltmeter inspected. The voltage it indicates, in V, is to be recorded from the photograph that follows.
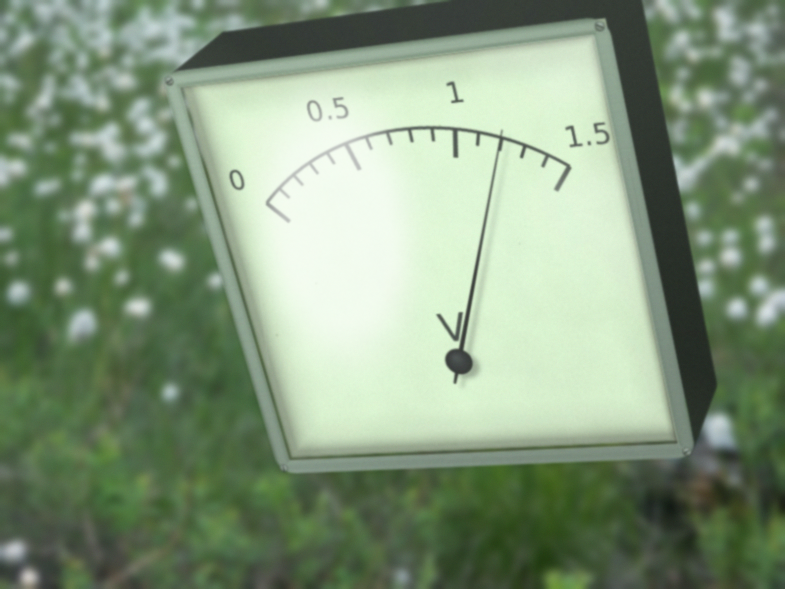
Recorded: 1.2 V
